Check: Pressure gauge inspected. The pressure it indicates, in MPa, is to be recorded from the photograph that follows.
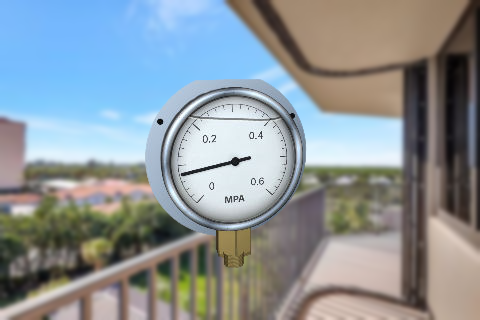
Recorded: 0.08 MPa
